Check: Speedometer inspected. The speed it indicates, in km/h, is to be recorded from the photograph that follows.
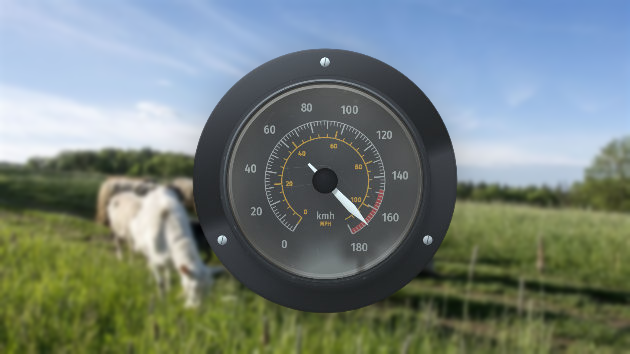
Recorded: 170 km/h
